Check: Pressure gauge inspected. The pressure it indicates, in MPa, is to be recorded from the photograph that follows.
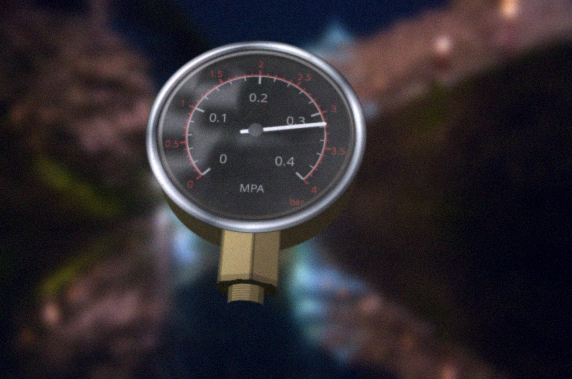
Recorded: 0.32 MPa
